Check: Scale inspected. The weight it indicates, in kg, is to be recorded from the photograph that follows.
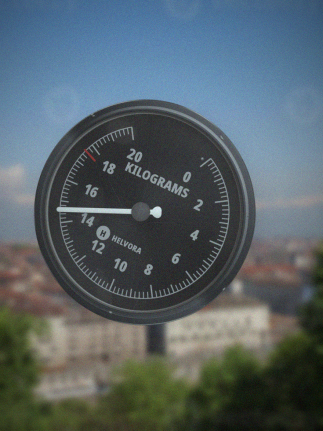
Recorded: 14.6 kg
